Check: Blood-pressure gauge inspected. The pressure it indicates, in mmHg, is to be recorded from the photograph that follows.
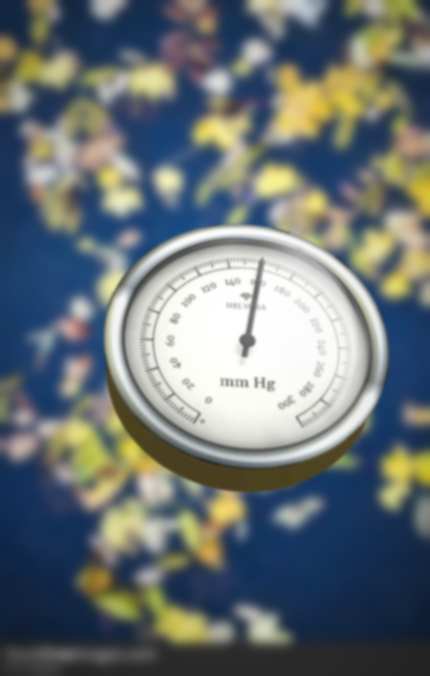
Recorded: 160 mmHg
